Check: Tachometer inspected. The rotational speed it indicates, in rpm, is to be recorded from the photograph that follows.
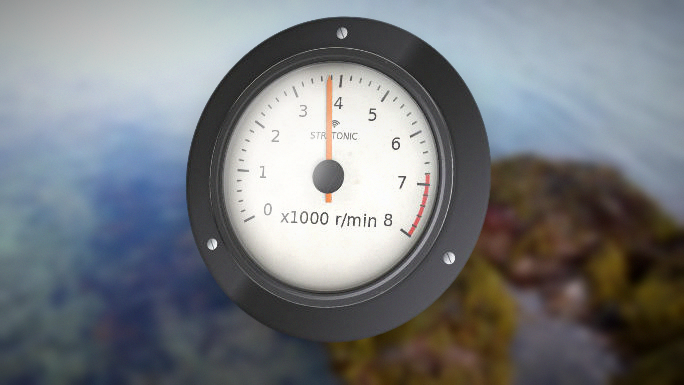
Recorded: 3800 rpm
